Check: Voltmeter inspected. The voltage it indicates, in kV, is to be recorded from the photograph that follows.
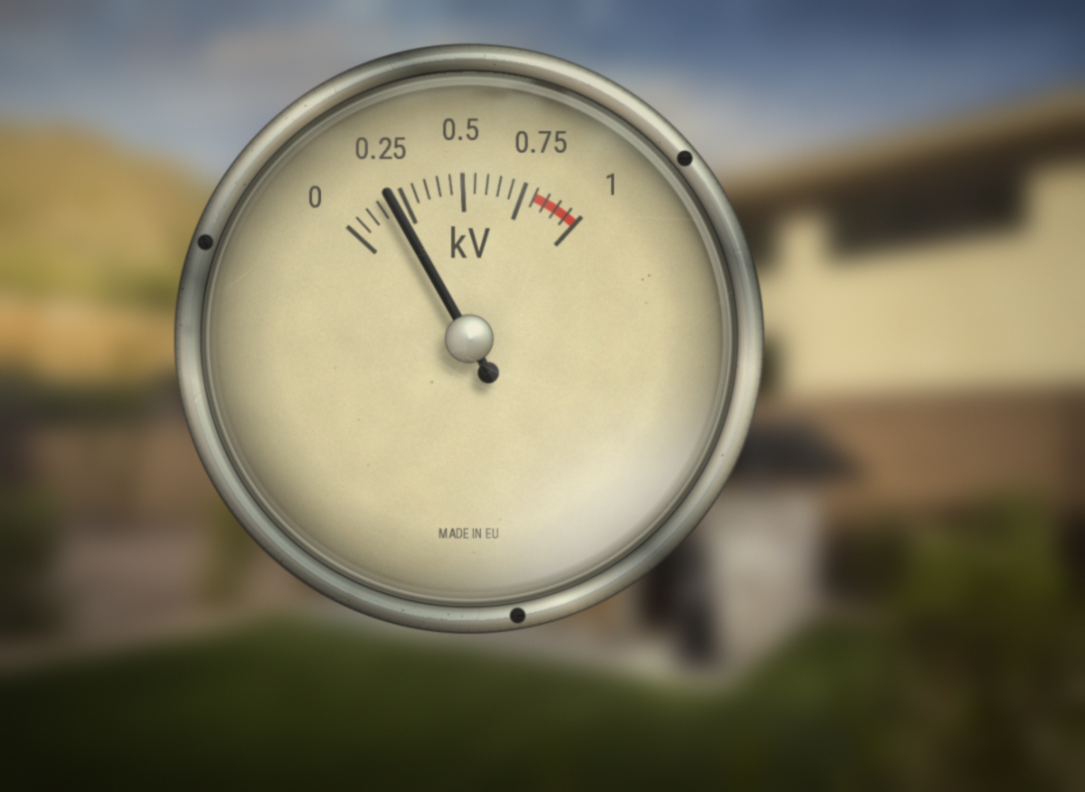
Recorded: 0.2 kV
